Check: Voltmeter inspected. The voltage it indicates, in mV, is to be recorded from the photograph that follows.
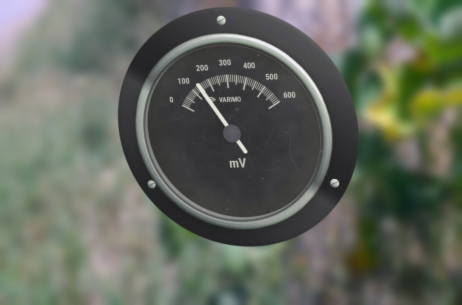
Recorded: 150 mV
